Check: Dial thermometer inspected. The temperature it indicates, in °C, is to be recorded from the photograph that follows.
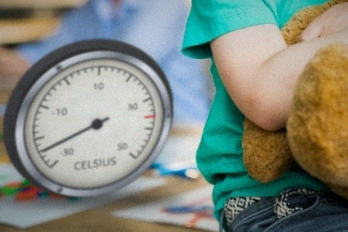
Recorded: -24 °C
